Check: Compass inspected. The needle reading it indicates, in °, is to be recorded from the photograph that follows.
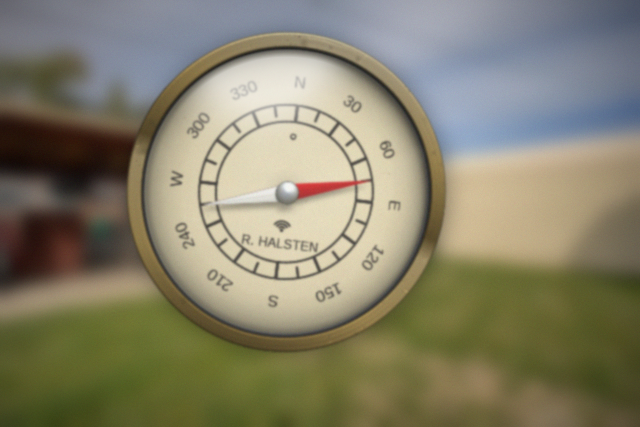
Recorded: 75 °
